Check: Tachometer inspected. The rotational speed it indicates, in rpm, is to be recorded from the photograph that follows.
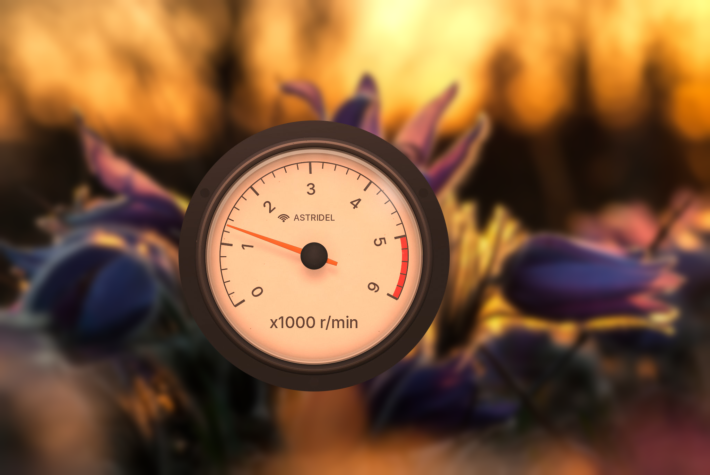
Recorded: 1300 rpm
